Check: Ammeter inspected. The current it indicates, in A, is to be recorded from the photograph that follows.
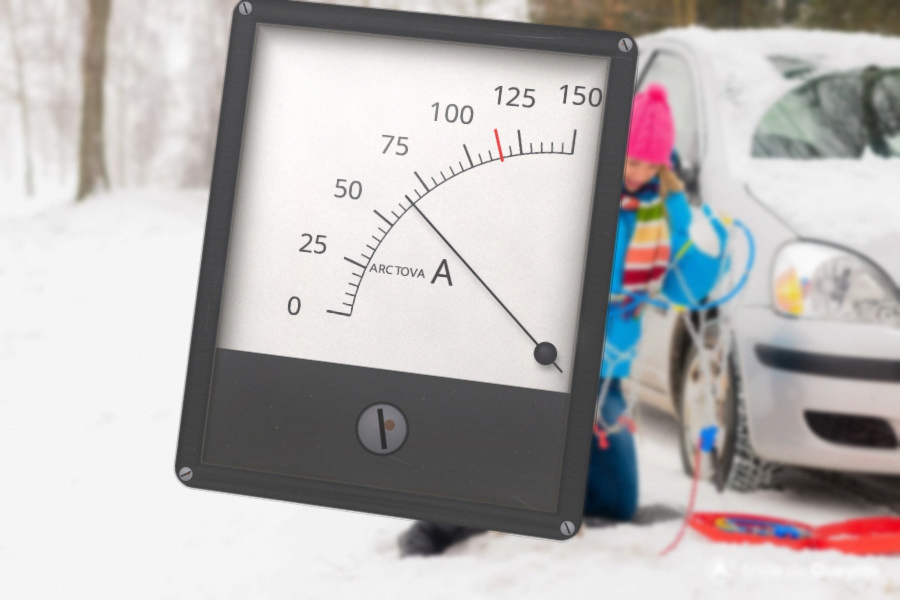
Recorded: 65 A
